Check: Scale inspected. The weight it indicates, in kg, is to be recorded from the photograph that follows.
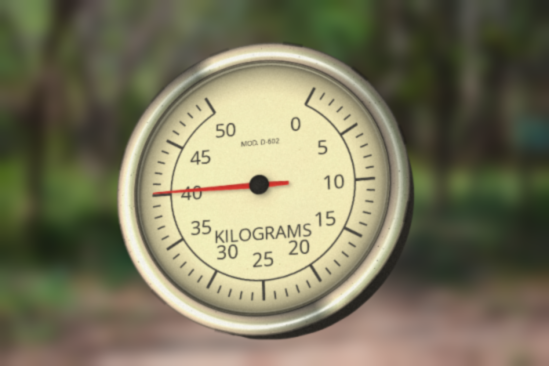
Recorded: 40 kg
